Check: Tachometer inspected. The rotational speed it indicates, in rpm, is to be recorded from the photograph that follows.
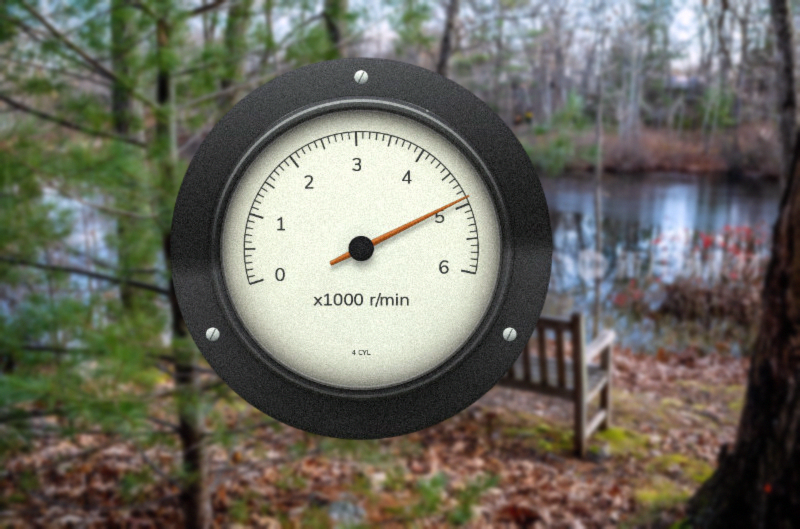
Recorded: 4900 rpm
